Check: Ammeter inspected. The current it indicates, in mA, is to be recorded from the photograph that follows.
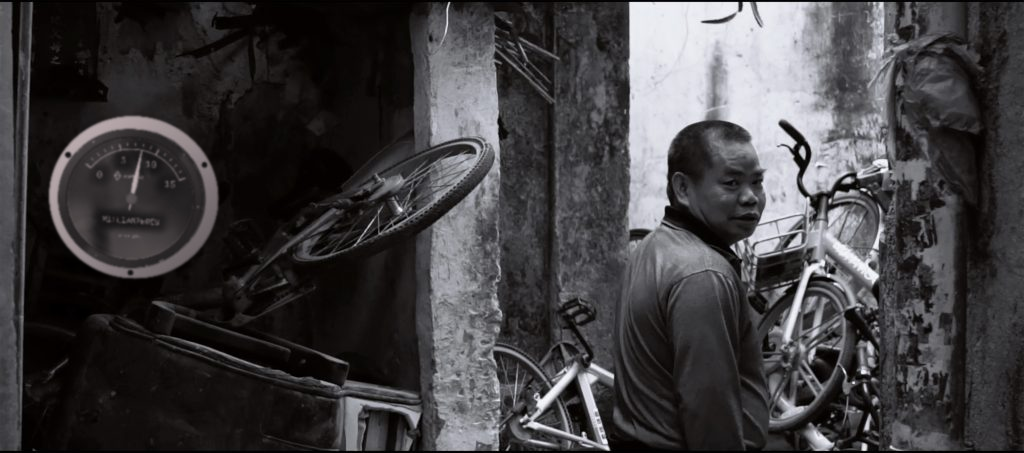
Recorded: 8 mA
